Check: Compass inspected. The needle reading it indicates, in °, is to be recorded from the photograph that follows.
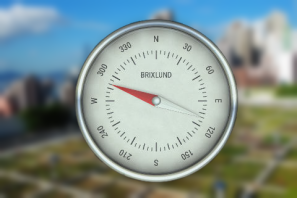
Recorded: 290 °
